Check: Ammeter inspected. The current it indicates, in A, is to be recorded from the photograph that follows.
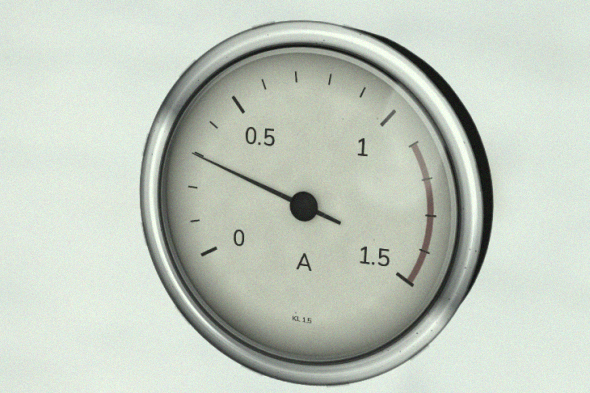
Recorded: 0.3 A
